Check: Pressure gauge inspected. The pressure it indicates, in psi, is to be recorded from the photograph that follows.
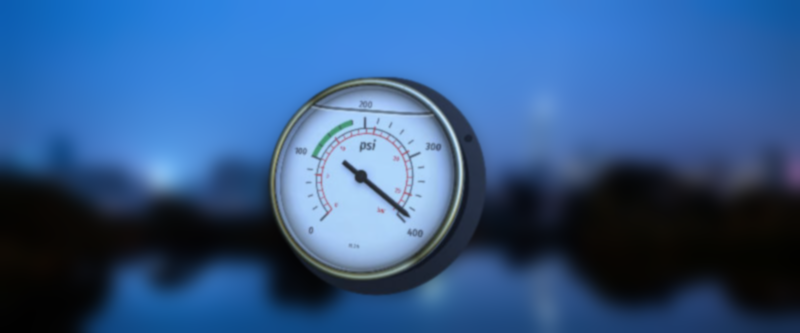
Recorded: 390 psi
